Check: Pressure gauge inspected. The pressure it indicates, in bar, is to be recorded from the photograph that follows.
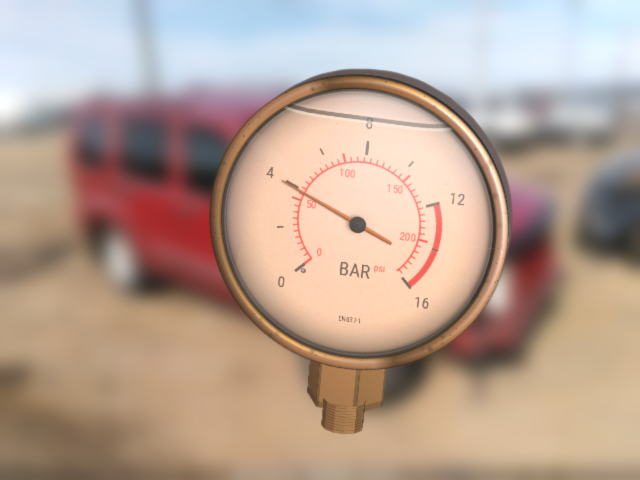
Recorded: 4 bar
